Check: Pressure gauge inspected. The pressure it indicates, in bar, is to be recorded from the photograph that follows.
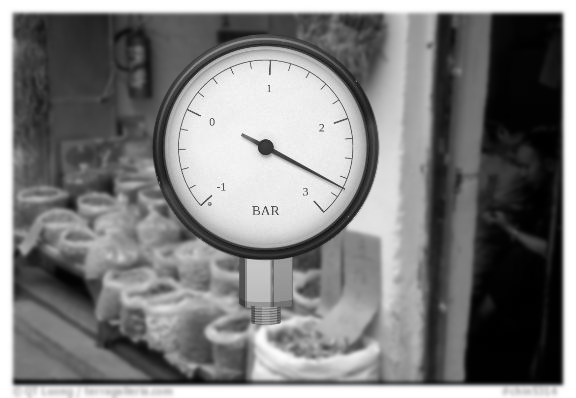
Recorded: 2.7 bar
